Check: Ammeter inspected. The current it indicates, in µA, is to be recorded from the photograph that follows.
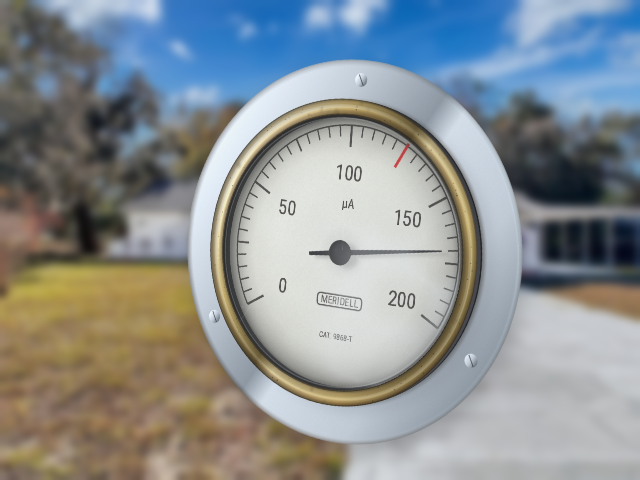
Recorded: 170 µA
